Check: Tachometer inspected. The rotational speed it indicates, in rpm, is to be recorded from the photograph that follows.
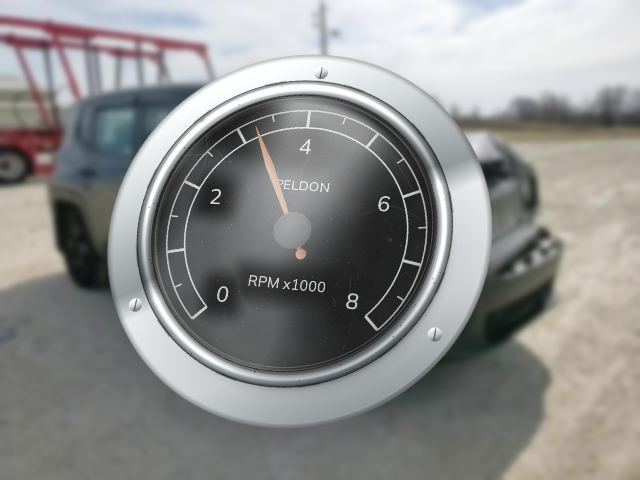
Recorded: 3250 rpm
